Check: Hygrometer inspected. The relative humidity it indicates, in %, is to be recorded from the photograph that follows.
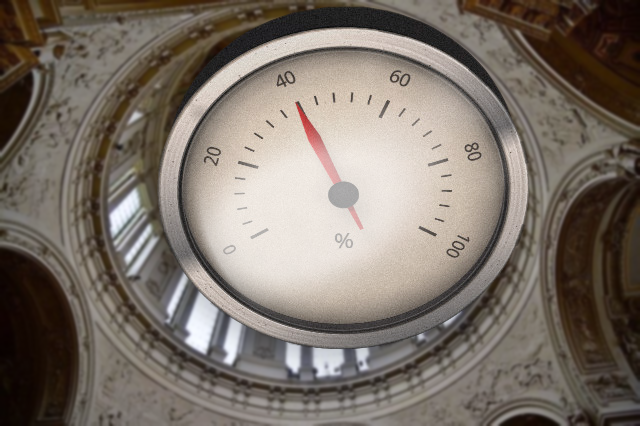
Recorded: 40 %
